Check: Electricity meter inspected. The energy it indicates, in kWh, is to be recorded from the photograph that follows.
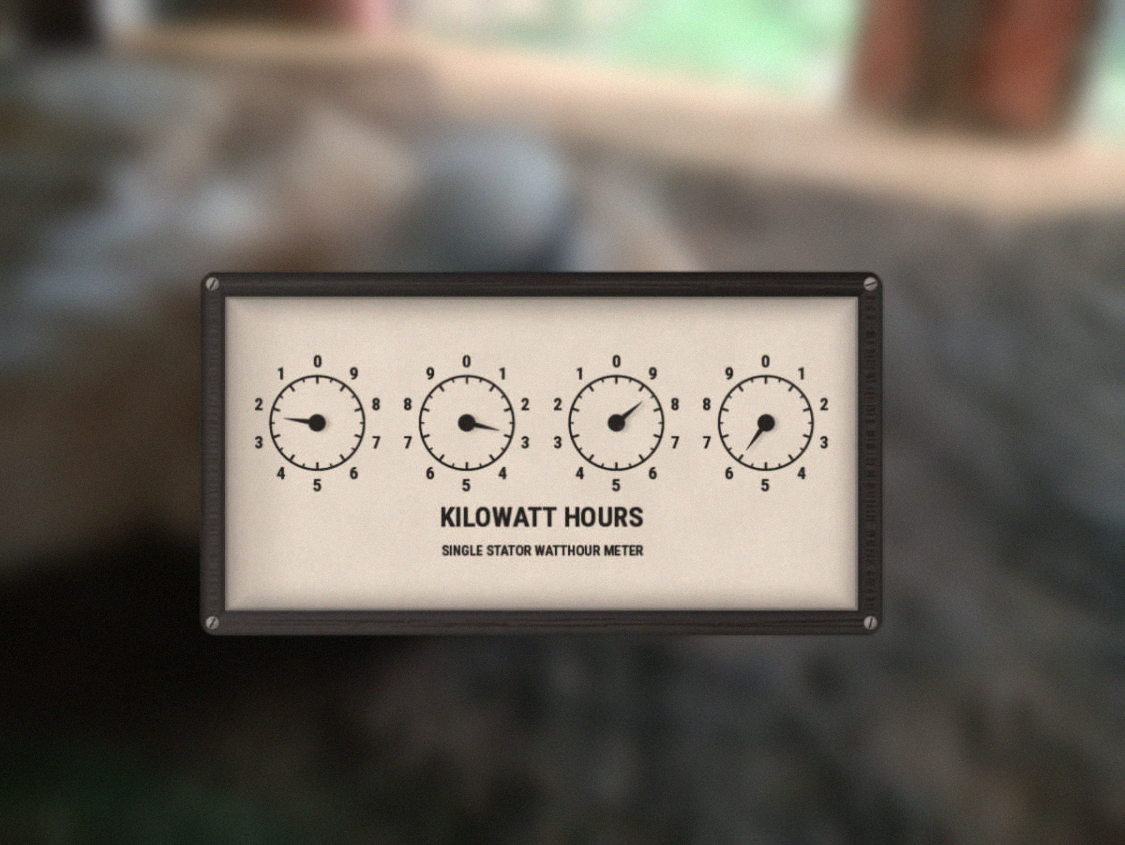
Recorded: 2286 kWh
